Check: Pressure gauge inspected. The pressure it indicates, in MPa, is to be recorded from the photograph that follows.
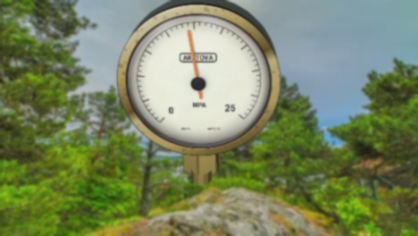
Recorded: 12 MPa
